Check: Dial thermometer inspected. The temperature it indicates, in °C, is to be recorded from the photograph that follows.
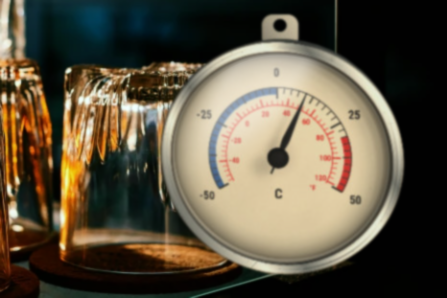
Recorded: 10 °C
